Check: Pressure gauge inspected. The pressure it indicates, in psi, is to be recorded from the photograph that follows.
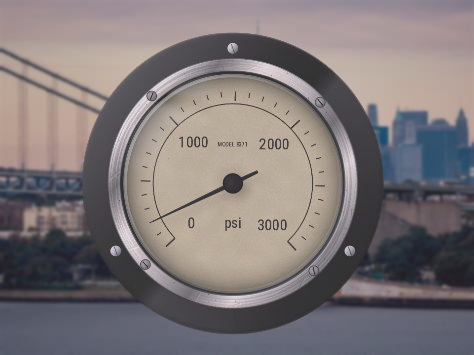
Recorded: 200 psi
